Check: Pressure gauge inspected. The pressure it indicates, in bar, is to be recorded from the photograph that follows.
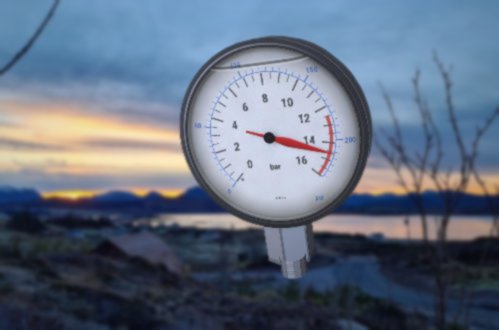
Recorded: 14.5 bar
